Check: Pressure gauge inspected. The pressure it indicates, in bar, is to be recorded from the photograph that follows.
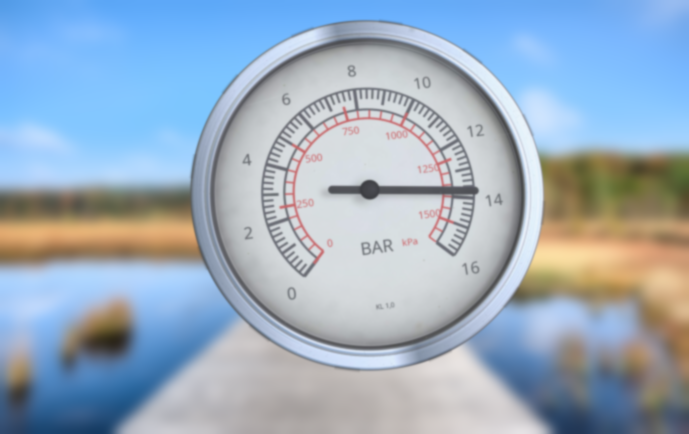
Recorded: 13.8 bar
